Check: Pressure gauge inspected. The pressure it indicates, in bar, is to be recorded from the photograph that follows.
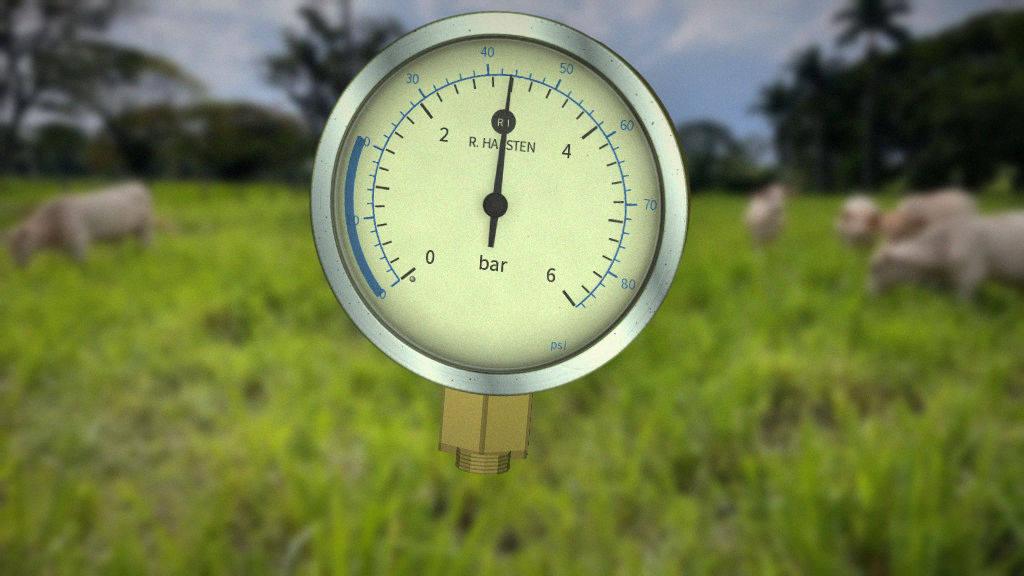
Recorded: 3 bar
